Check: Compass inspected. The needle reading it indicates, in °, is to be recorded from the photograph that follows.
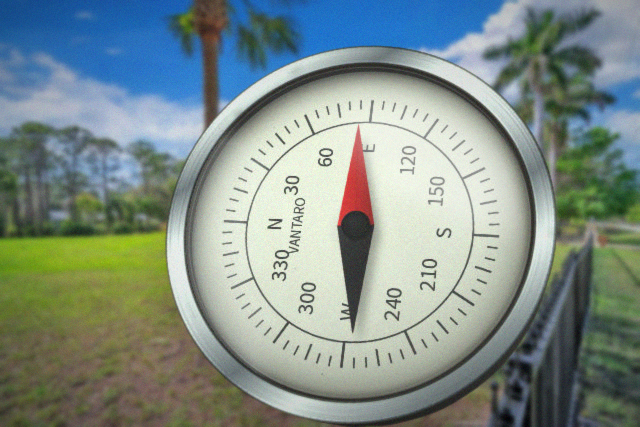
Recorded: 85 °
